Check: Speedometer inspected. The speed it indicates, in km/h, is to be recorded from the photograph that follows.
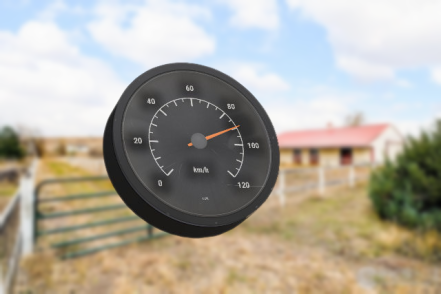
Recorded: 90 km/h
